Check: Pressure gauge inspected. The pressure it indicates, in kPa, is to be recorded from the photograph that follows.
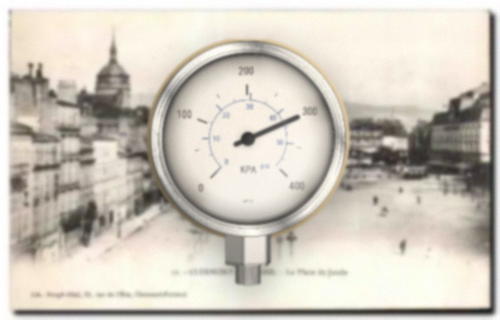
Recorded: 300 kPa
